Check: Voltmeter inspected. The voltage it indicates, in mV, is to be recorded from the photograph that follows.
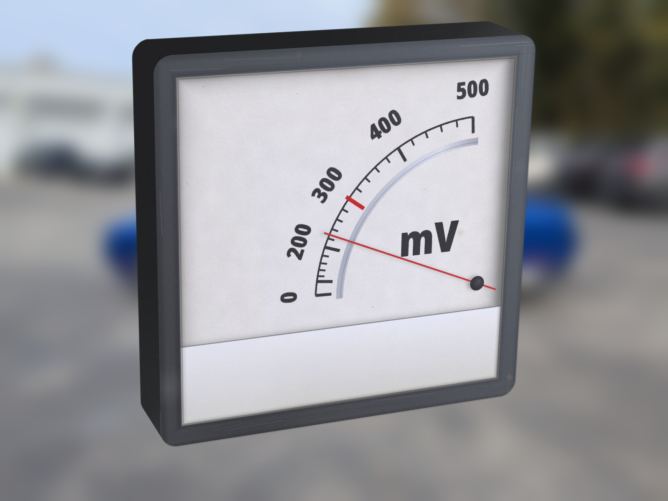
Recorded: 230 mV
